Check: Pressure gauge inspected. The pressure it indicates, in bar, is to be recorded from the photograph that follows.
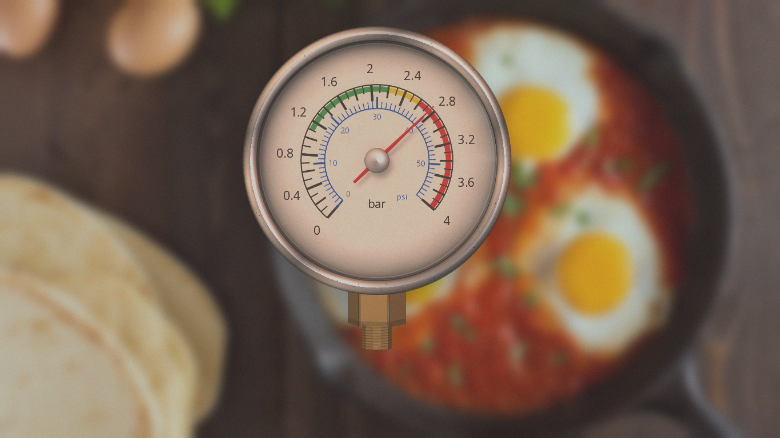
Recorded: 2.75 bar
